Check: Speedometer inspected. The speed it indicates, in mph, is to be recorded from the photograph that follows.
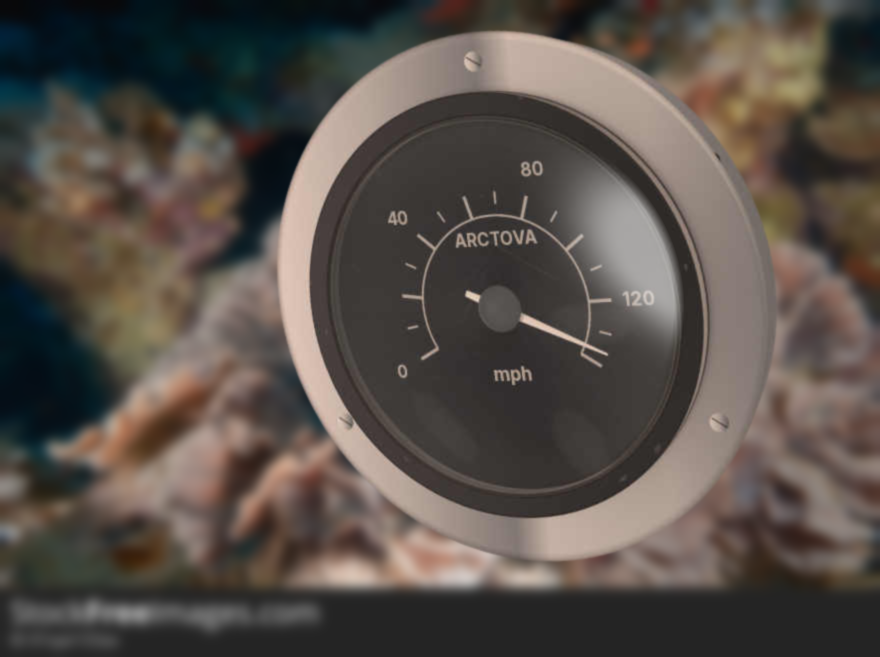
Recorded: 135 mph
